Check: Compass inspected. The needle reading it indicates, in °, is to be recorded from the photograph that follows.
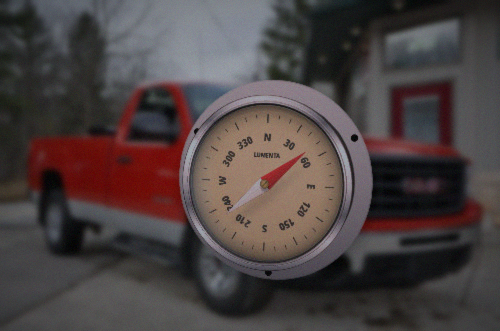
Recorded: 50 °
